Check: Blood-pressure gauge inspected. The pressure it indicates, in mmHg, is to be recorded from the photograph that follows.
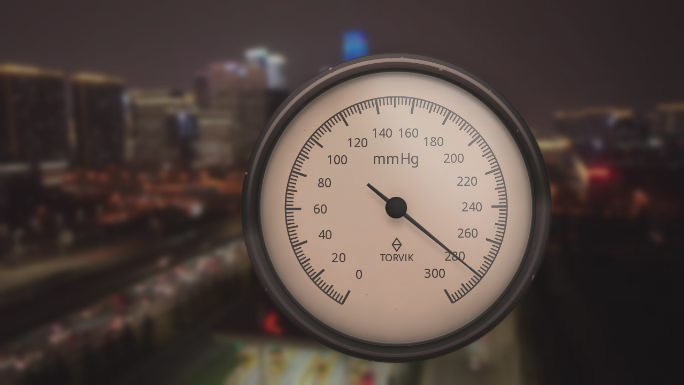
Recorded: 280 mmHg
